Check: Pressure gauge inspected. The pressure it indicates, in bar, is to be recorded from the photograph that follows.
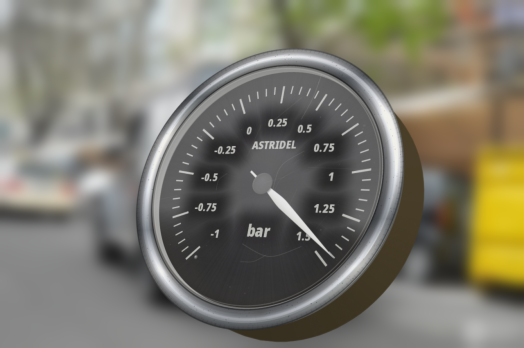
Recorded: 1.45 bar
